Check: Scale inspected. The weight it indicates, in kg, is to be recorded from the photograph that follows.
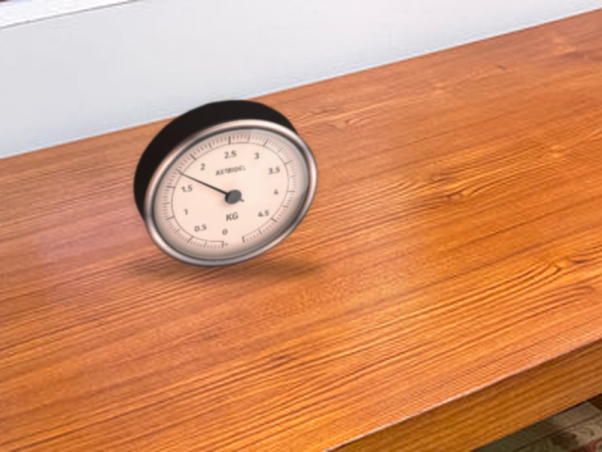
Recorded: 1.75 kg
